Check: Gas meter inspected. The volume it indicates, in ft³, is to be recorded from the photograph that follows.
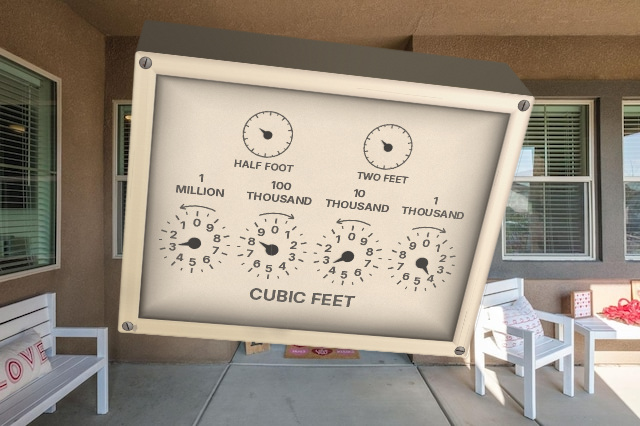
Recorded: 283400 ft³
